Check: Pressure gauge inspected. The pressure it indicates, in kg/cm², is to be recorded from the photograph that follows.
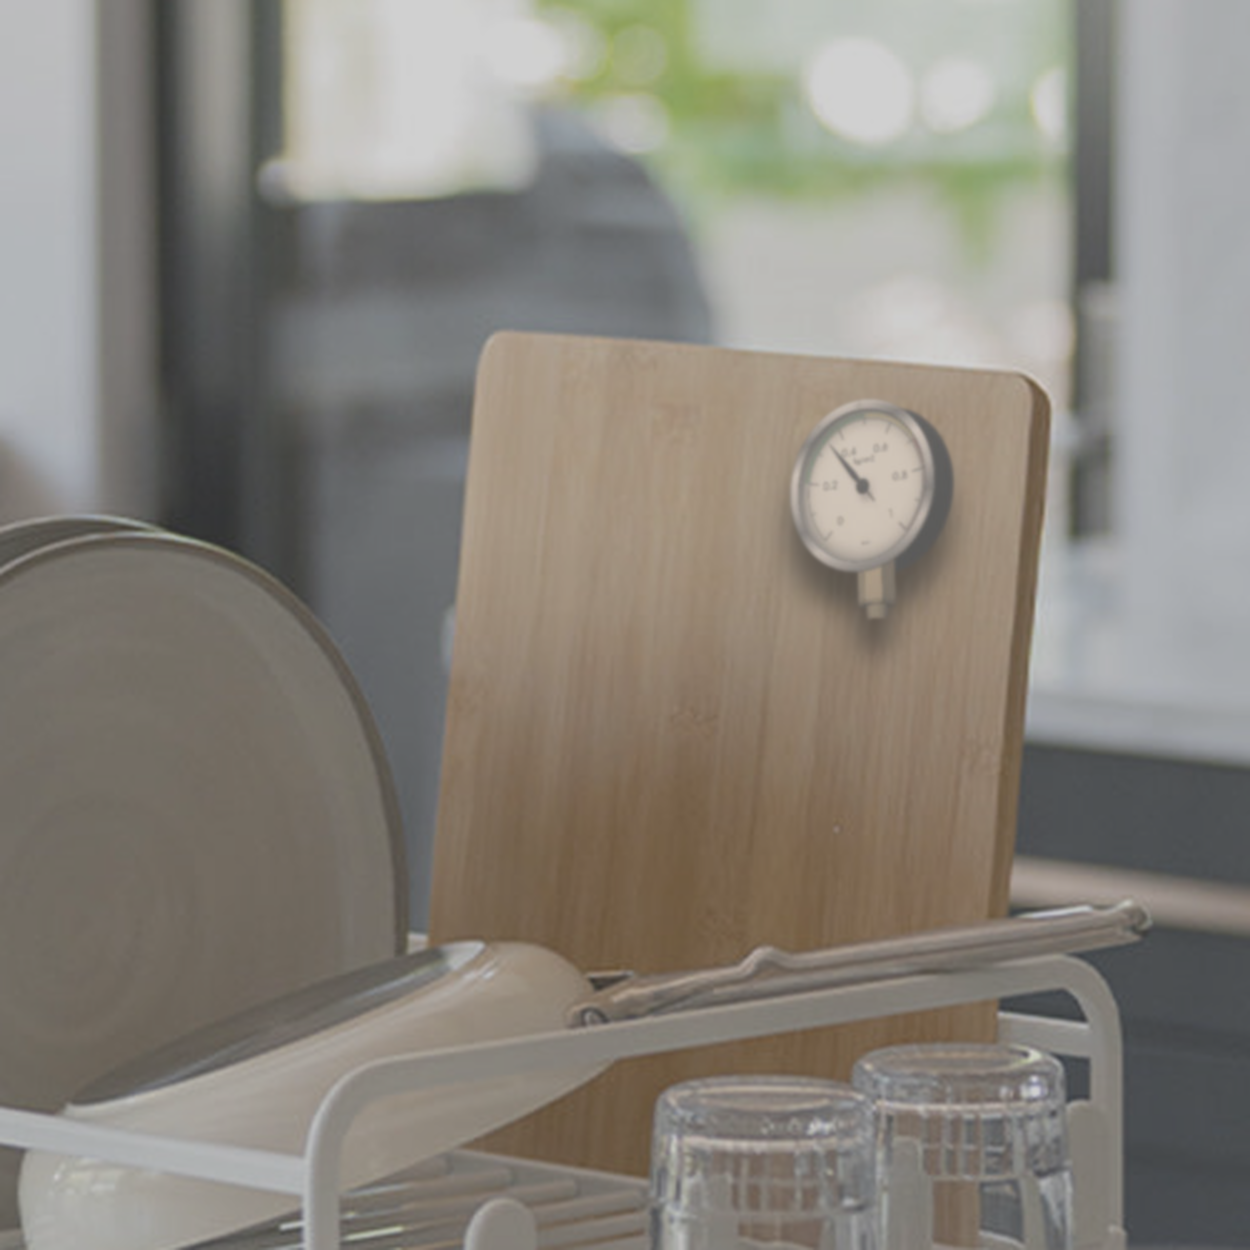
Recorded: 0.35 kg/cm²
